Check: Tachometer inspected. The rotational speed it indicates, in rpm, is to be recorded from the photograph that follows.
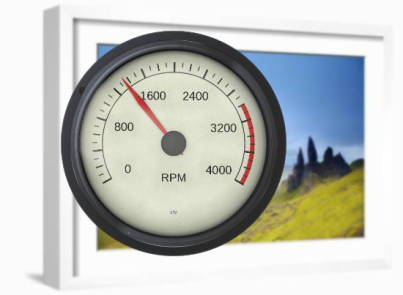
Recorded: 1350 rpm
